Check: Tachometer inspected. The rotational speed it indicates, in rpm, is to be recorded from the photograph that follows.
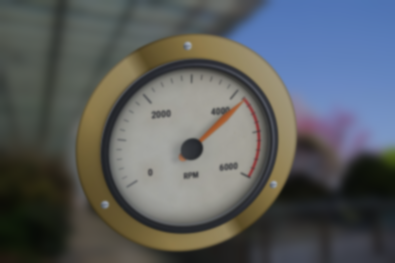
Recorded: 4200 rpm
